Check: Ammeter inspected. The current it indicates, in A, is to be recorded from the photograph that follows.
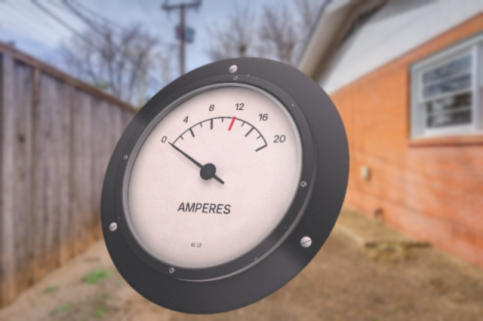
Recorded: 0 A
